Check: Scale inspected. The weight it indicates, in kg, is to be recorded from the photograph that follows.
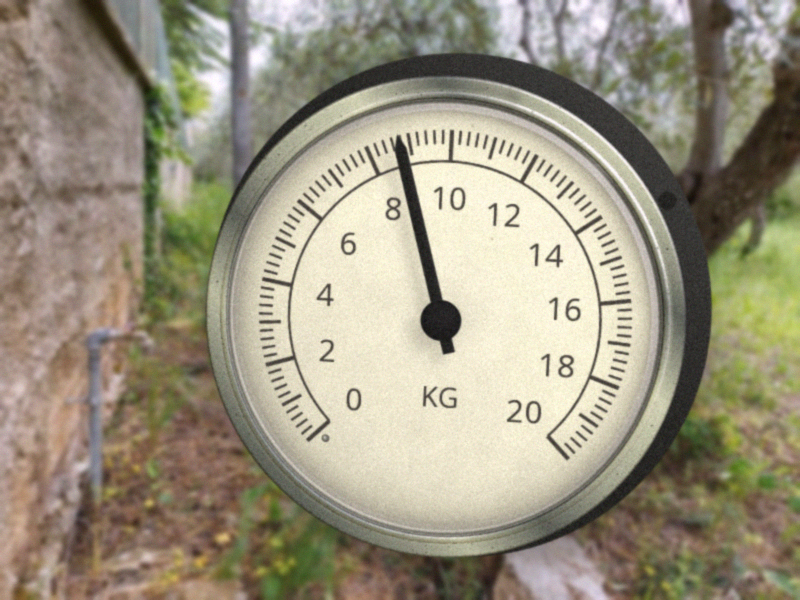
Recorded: 8.8 kg
